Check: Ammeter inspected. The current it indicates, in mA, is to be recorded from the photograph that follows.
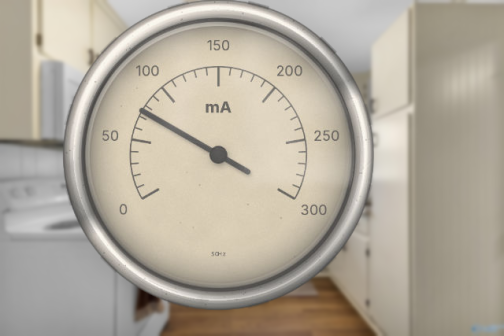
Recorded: 75 mA
